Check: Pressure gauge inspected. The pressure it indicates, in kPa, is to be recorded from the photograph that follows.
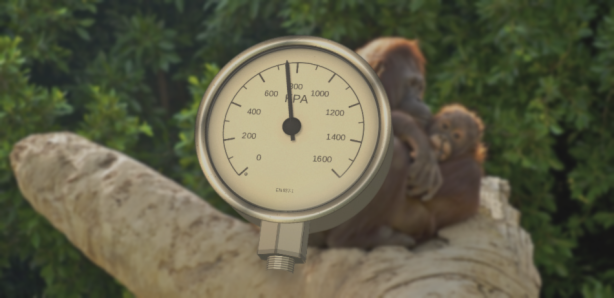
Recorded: 750 kPa
